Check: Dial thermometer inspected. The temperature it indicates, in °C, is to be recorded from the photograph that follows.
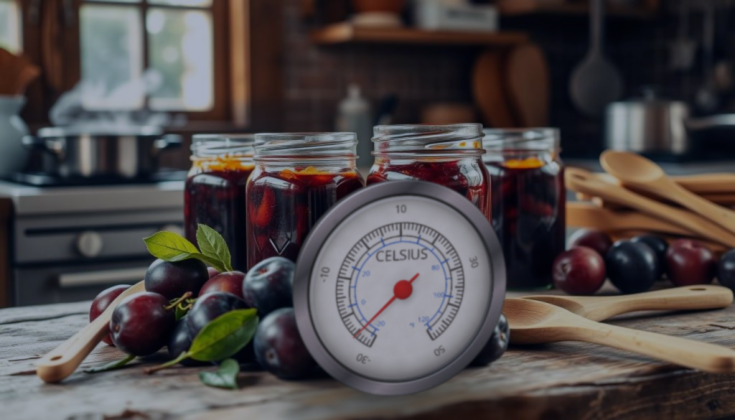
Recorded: -25 °C
